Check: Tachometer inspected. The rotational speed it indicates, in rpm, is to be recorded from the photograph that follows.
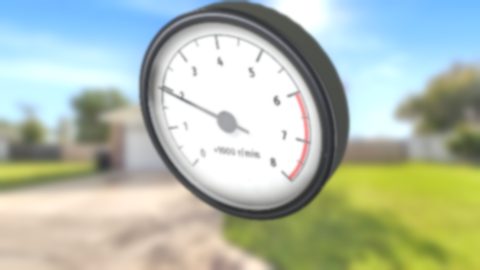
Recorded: 2000 rpm
